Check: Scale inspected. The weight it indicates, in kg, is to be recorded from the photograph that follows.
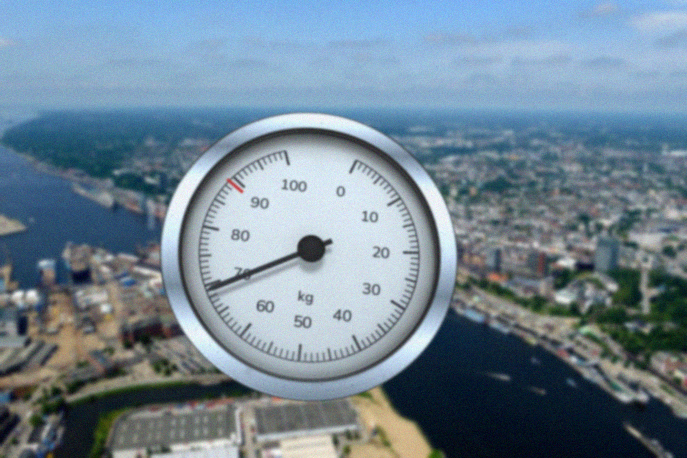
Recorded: 69 kg
